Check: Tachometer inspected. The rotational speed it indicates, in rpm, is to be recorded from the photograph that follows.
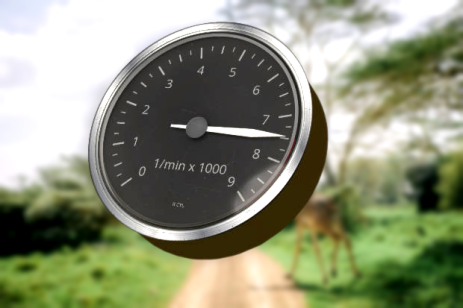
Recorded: 7500 rpm
